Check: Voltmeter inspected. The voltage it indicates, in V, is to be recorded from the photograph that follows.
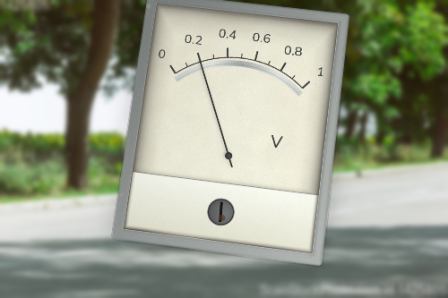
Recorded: 0.2 V
